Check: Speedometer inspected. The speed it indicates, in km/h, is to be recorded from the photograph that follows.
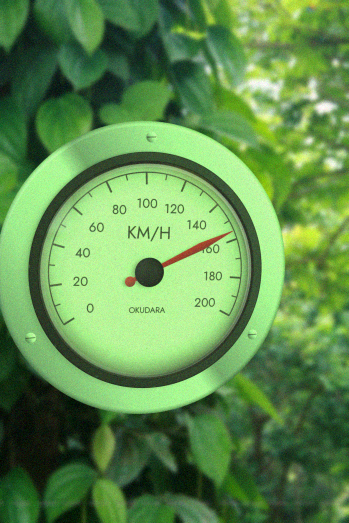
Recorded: 155 km/h
